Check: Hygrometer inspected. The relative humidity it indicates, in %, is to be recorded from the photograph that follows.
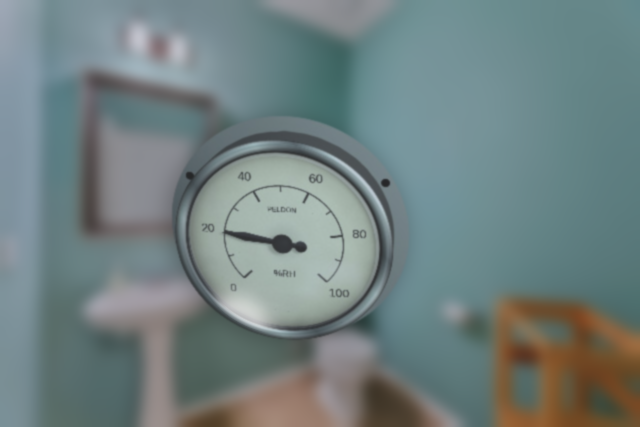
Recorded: 20 %
